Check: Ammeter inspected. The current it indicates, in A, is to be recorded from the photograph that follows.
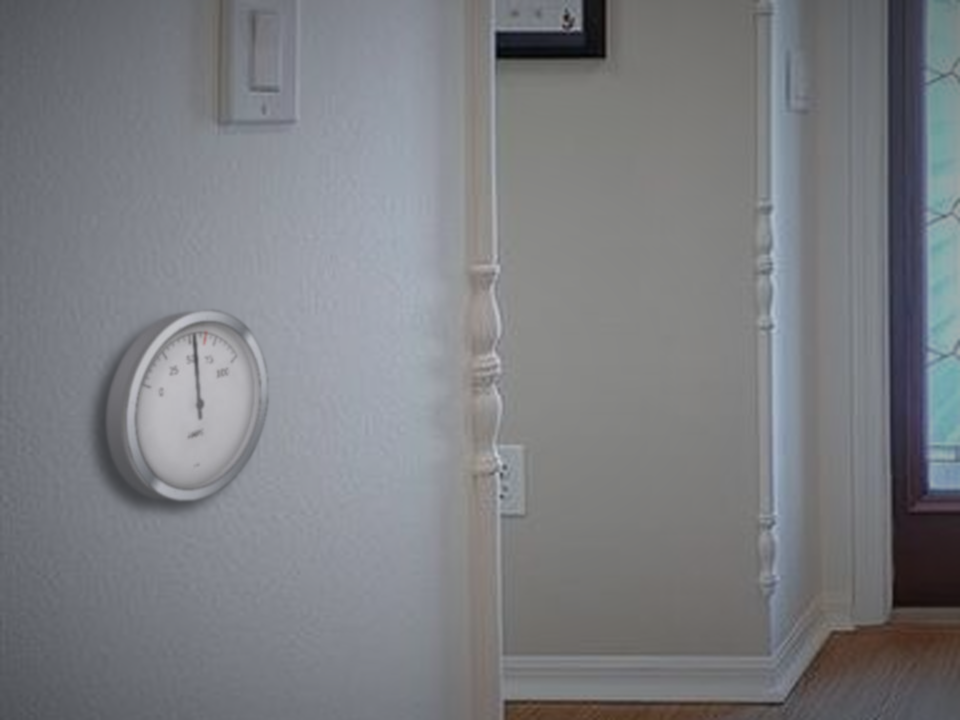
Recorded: 50 A
